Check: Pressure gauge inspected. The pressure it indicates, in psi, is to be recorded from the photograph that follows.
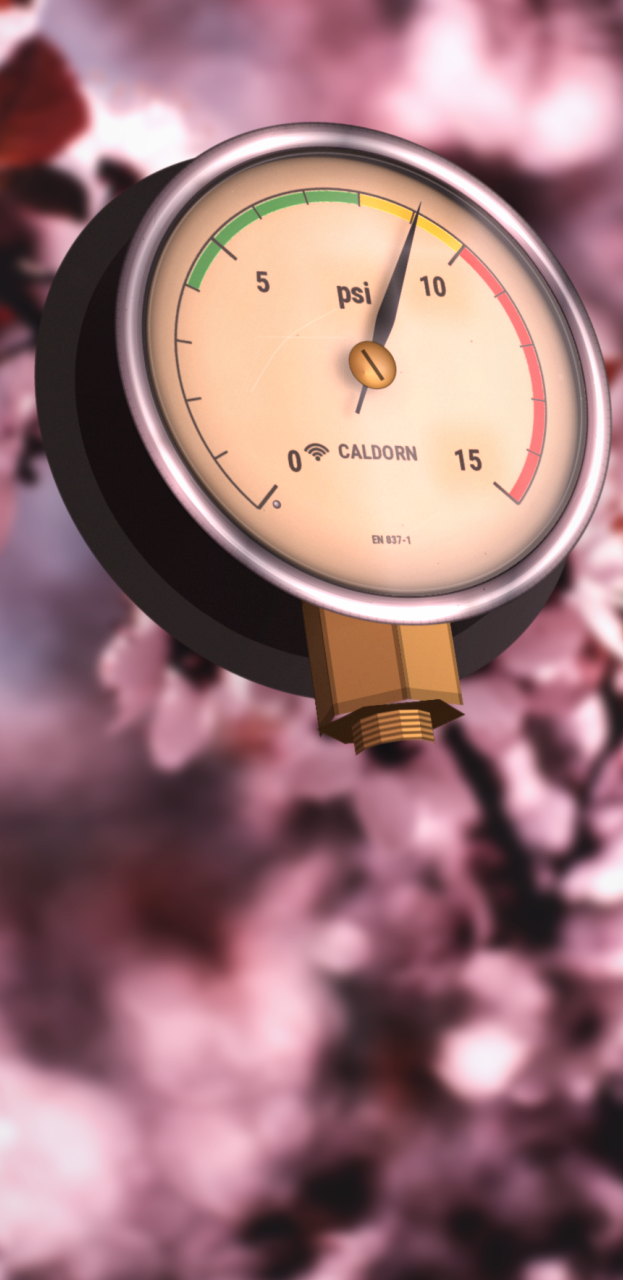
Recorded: 9 psi
